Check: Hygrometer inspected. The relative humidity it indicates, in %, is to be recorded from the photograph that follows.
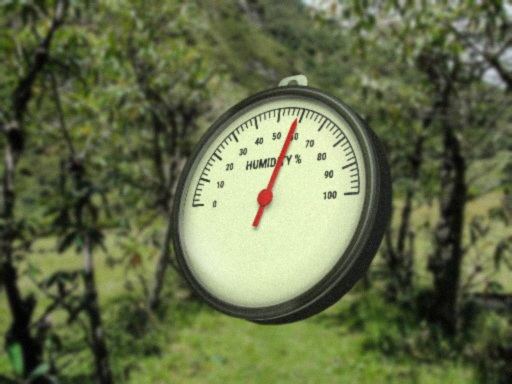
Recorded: 60 %
